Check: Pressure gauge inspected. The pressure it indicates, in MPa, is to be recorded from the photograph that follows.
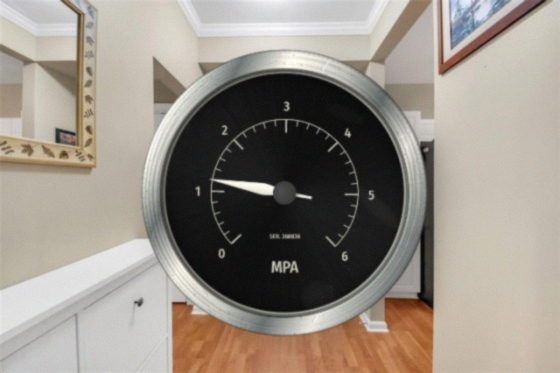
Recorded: 1.2 MPa
